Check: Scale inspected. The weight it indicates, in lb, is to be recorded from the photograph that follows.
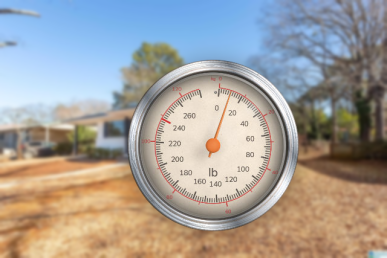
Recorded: 10 lb
